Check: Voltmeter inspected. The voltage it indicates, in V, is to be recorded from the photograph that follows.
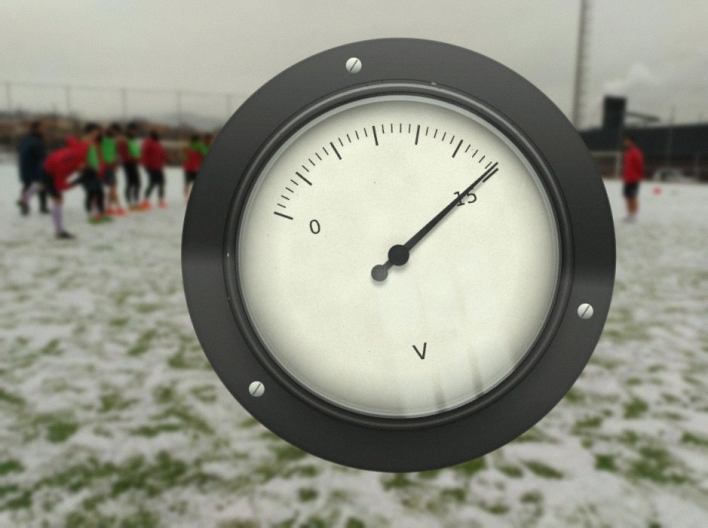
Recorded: 14.75 V
